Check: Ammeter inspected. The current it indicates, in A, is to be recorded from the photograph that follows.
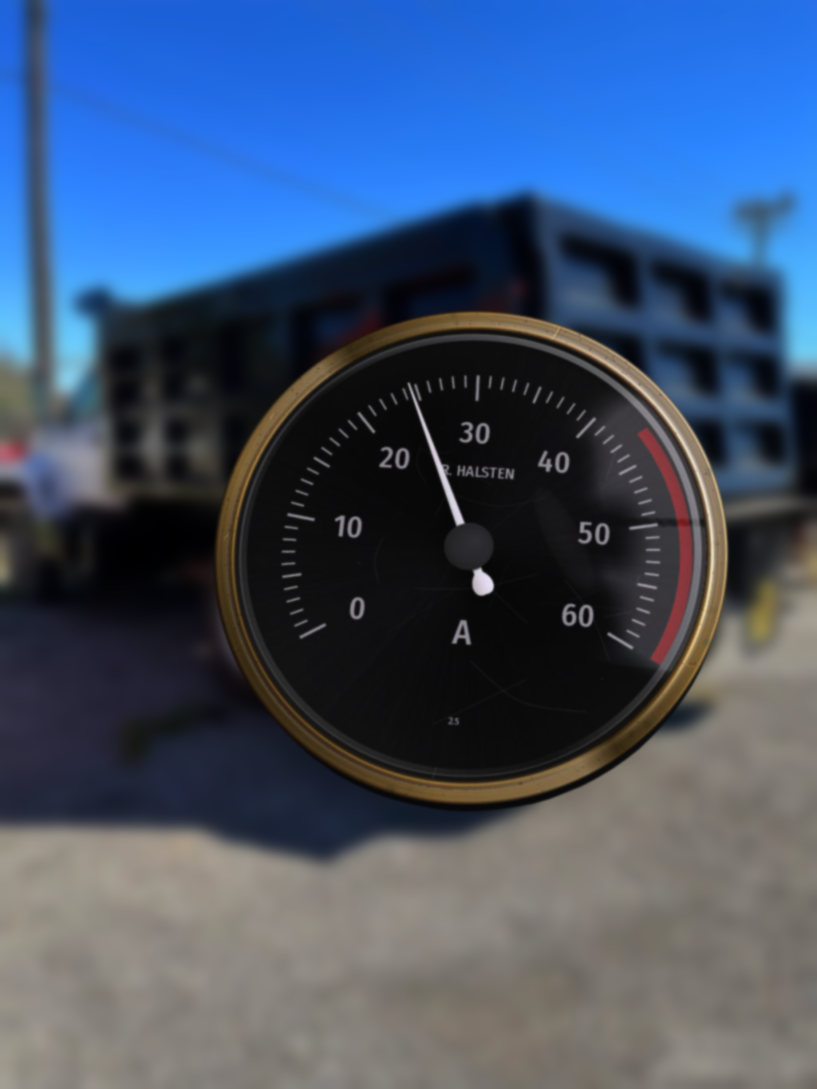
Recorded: 24.5 A
